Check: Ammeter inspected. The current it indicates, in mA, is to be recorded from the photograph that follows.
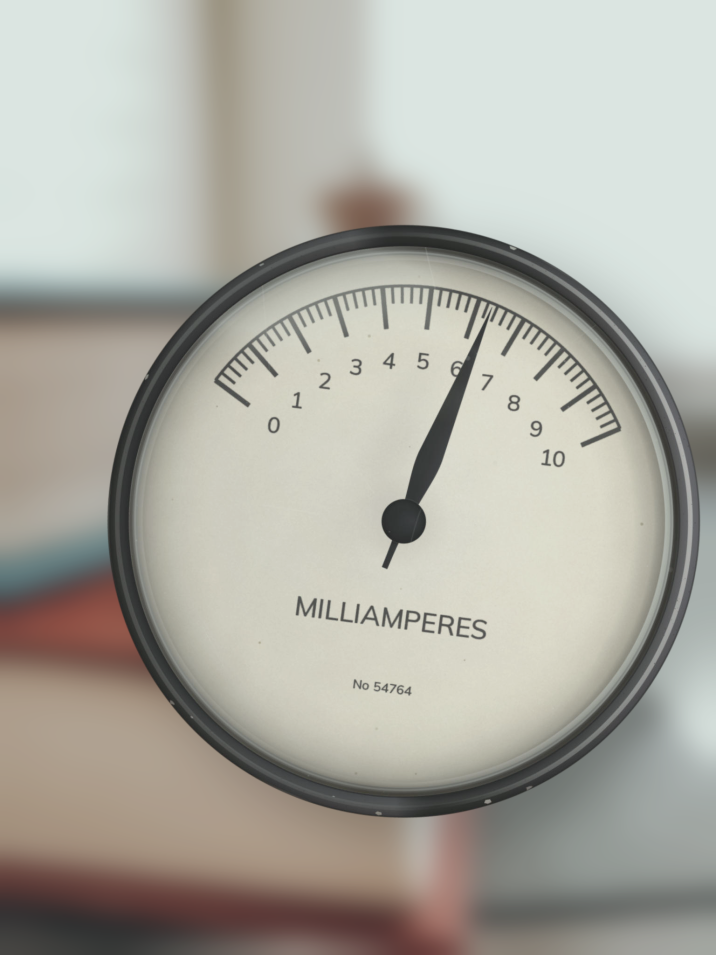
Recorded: 6.3 mA
